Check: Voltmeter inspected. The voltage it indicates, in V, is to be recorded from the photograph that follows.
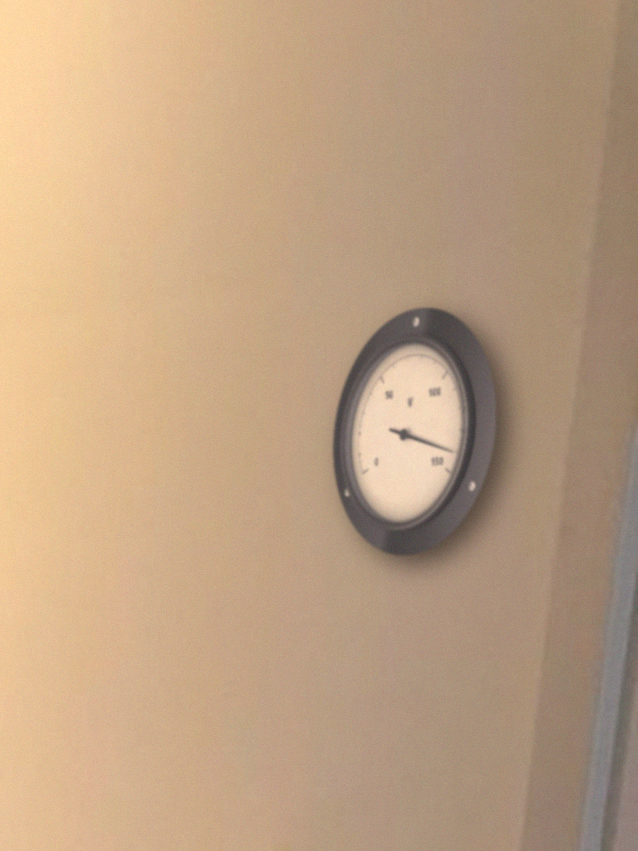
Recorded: 140 V
